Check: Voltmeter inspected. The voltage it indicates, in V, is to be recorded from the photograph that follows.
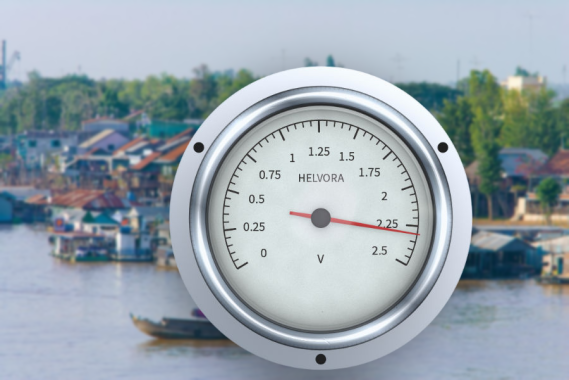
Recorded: 2.3 V
